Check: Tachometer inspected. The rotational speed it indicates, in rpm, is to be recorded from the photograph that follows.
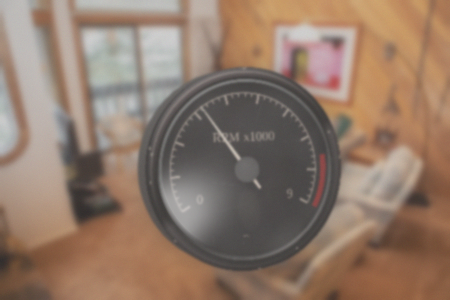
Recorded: 3200 rpm
